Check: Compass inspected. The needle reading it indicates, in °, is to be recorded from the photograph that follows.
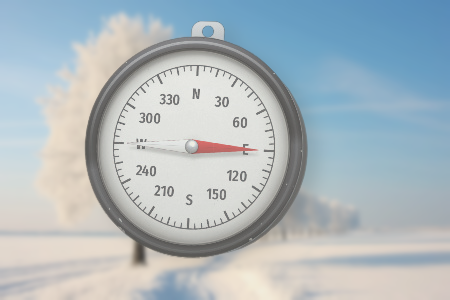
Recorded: 90 °
